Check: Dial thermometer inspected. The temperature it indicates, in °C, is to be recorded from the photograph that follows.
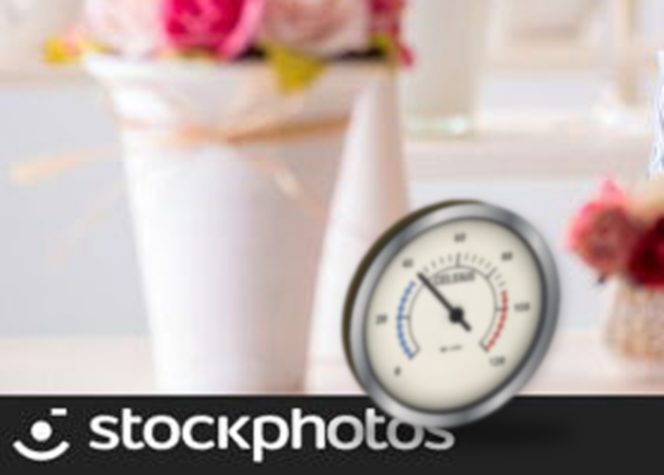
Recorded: 40 °C
